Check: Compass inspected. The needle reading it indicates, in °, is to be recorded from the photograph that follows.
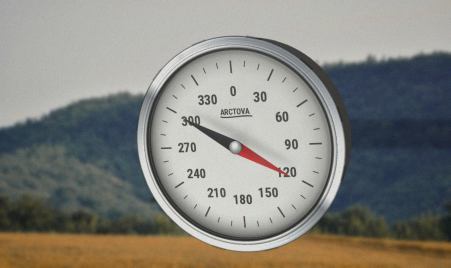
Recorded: 120 °
